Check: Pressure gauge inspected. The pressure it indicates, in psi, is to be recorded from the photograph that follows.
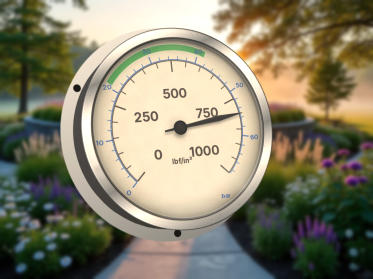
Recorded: 800 psi
